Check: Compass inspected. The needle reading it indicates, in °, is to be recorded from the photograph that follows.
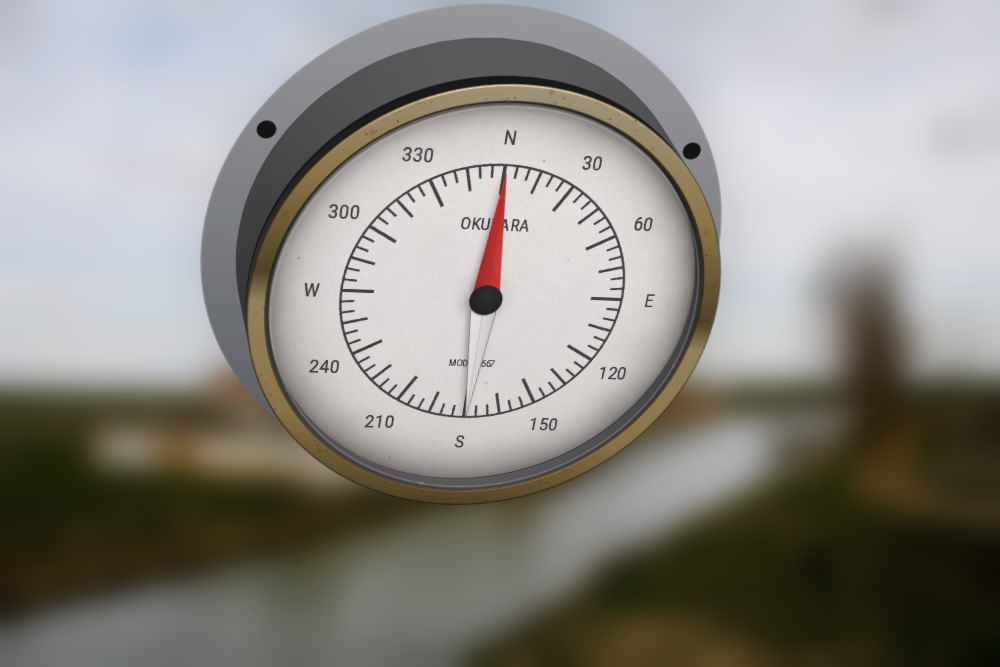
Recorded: 0 °
